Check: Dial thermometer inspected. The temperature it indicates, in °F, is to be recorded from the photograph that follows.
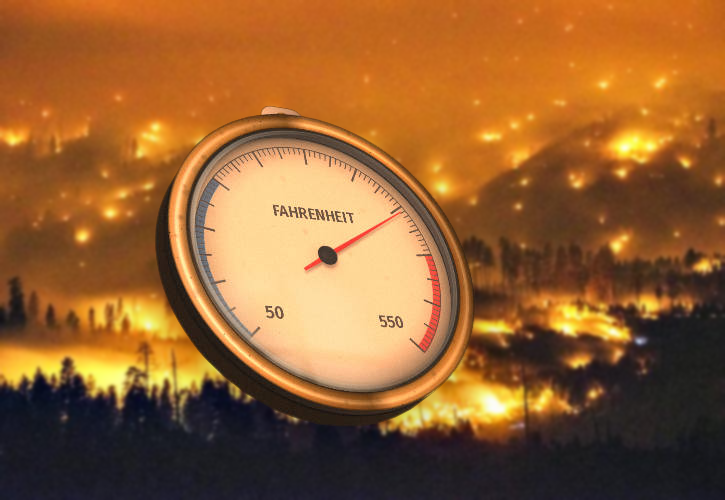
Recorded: 405 °F
